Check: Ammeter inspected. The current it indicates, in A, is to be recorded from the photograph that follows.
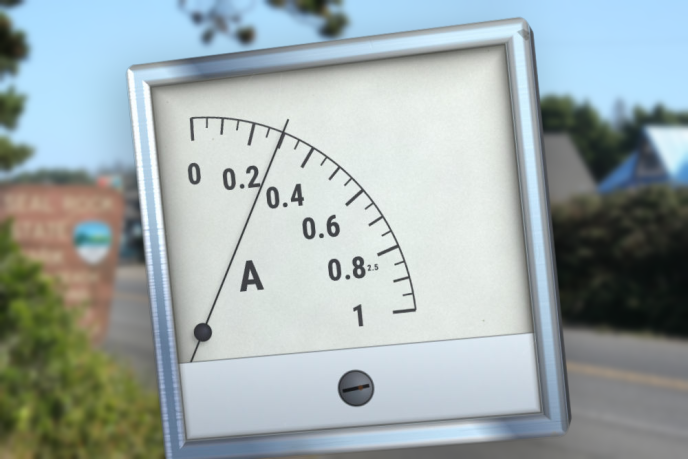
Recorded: 0.3 A
